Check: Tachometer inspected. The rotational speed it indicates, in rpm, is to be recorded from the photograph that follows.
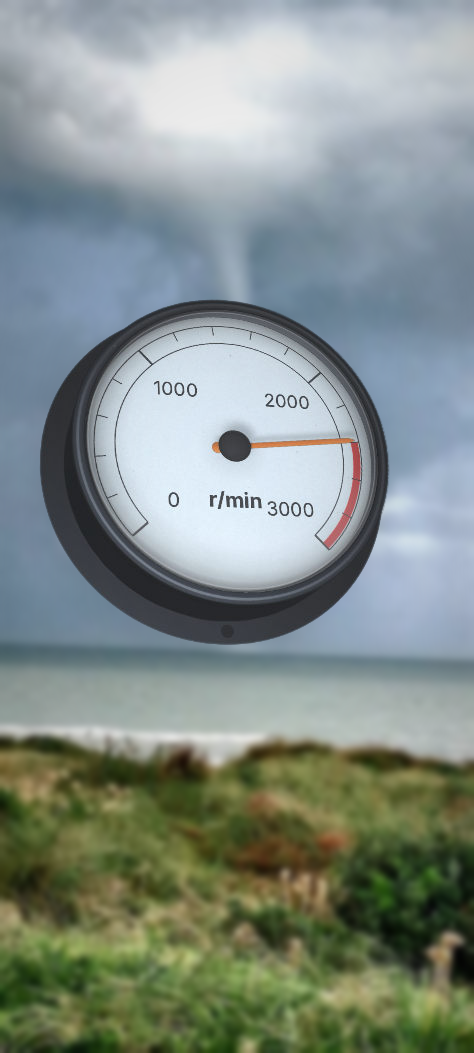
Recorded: 2400 rpm
